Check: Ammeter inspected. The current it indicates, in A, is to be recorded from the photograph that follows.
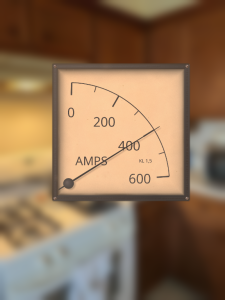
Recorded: 400 A
